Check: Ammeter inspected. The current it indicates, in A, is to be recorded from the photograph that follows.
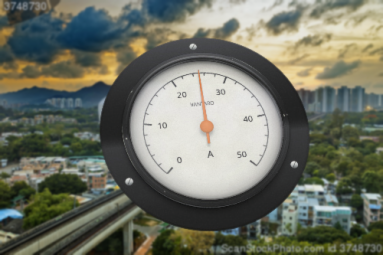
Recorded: 25 A
